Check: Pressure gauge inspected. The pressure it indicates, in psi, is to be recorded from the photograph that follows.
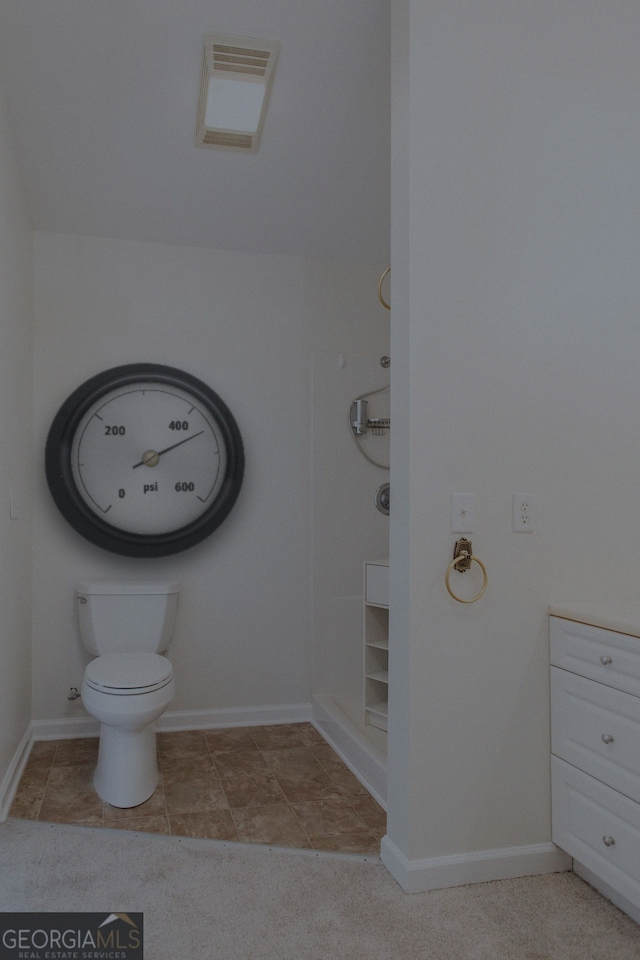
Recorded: 450 psi
